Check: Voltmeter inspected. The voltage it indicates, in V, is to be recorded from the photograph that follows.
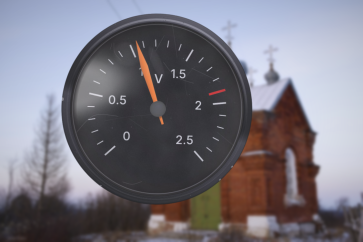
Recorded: 1.05 V
